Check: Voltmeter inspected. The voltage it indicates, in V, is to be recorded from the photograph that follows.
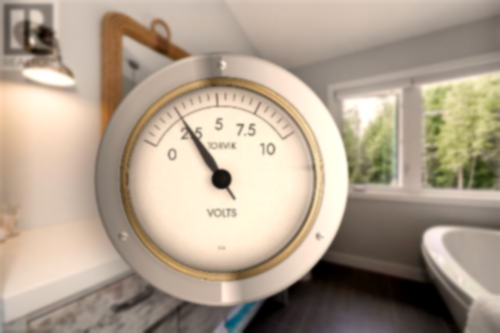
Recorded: 2.5 V
